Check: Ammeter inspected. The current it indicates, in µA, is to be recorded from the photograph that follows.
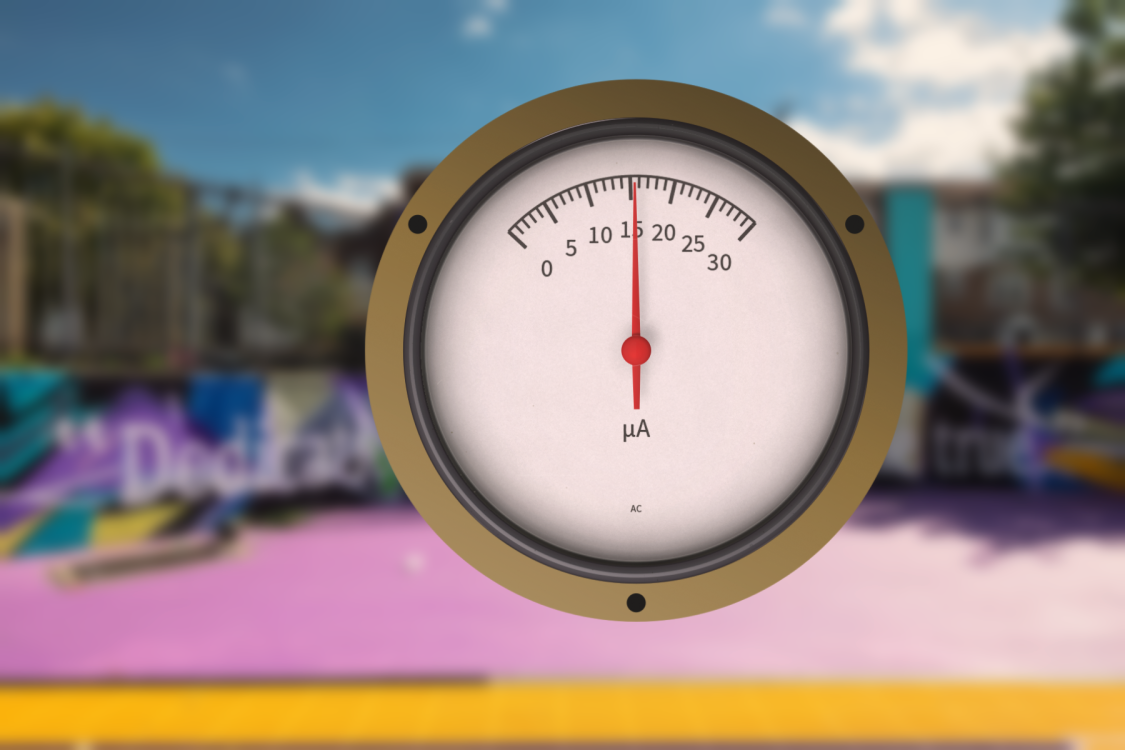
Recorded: 15.5 µA
